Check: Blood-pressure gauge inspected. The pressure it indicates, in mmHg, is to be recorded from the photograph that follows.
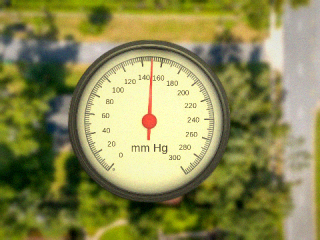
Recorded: 150 mmHg
